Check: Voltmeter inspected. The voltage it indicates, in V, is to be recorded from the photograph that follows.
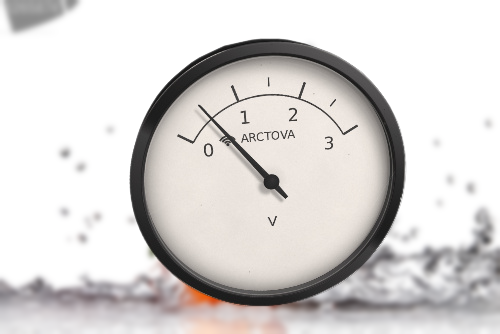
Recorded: 0.5 V
